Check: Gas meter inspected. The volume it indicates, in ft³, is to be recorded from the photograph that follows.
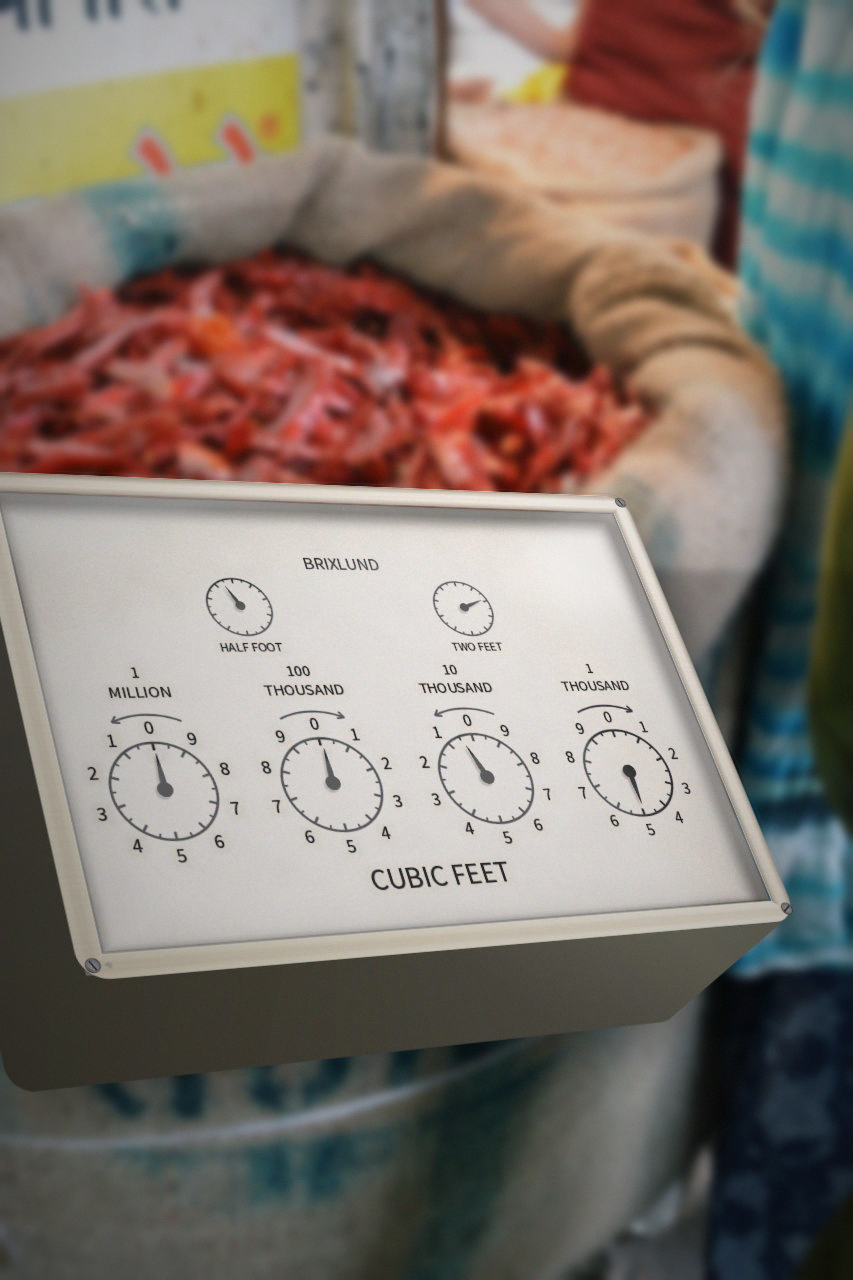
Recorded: 500 ft³
